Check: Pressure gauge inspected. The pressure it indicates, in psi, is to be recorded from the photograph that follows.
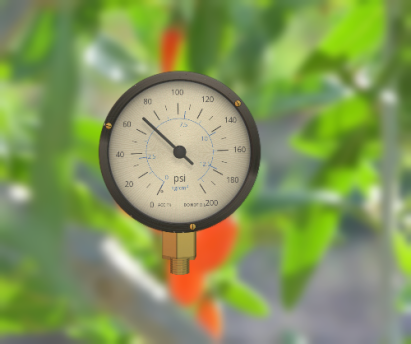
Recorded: 70 psi
